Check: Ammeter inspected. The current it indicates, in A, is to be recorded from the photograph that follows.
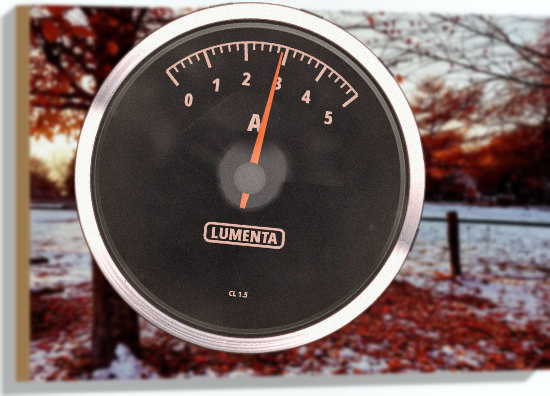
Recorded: 2.9 A
